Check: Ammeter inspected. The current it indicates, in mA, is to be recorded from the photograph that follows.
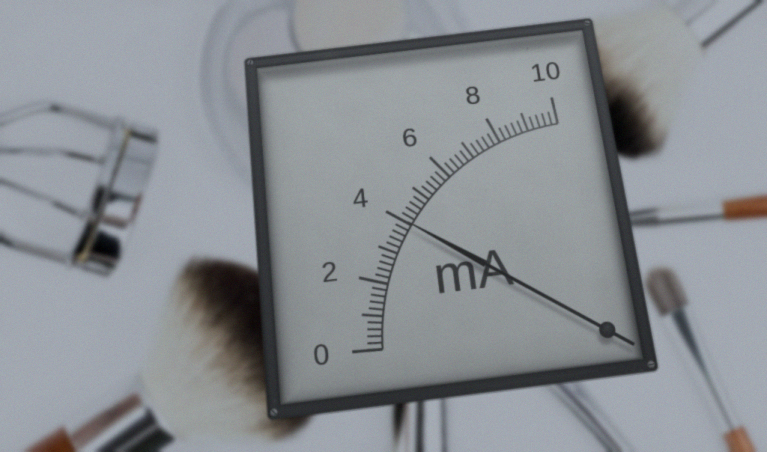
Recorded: 4 mA
